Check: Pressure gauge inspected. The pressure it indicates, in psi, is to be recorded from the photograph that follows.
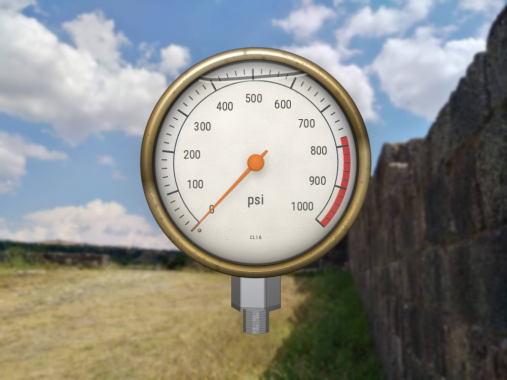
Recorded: 0 psi
